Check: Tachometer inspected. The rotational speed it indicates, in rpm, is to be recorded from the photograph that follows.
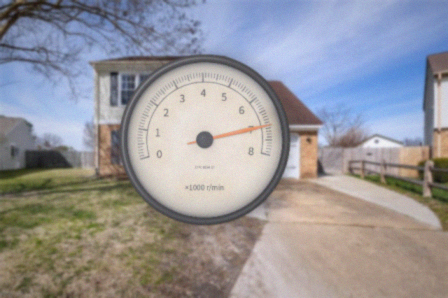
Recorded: 7000 rpm
